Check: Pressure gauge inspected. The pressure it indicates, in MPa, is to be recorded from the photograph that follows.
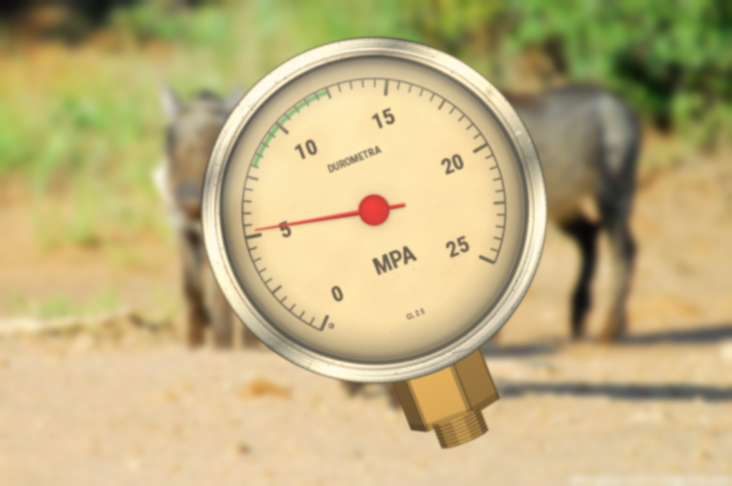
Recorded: 5.25 MPa
